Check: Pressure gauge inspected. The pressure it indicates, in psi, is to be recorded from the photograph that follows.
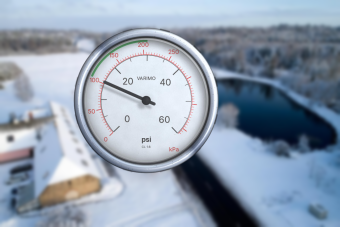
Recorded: 15 psi
